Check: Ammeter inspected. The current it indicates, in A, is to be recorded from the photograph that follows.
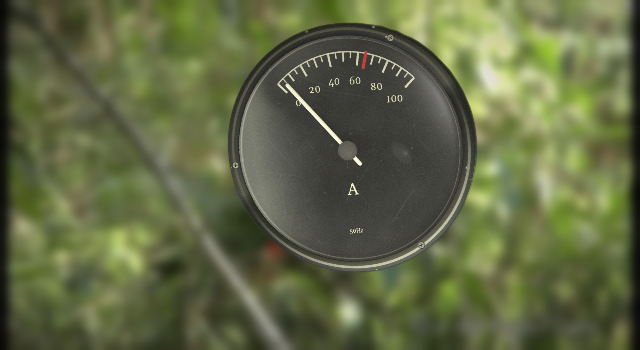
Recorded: 5 A
